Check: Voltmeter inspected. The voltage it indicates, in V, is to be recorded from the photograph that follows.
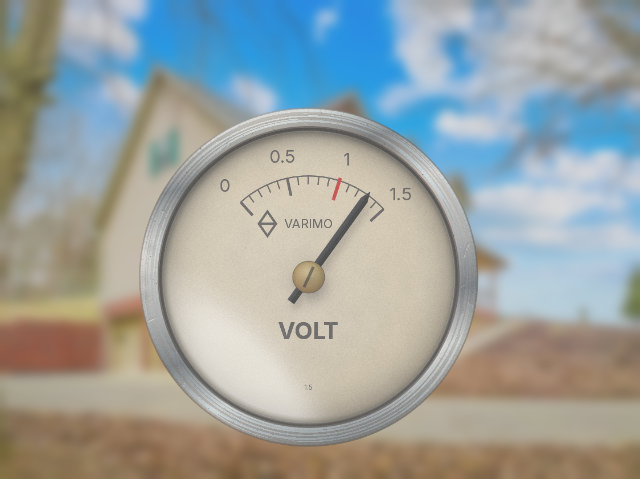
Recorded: 1.3 V
